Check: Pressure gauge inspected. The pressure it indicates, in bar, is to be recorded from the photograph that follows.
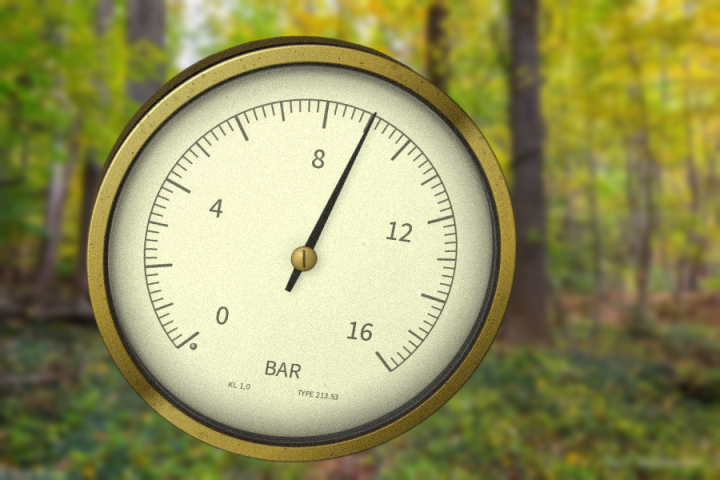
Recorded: 9 bar
